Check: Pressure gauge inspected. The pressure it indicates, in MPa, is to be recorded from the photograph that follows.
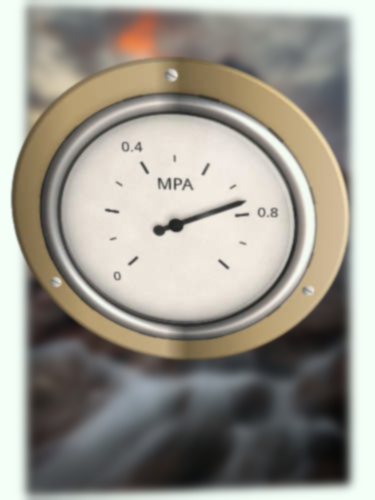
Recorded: 0.75 MPa
